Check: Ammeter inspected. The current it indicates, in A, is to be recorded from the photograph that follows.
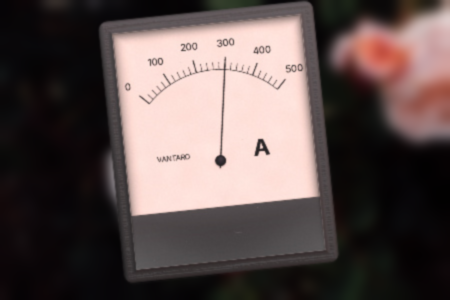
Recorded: 300 A
